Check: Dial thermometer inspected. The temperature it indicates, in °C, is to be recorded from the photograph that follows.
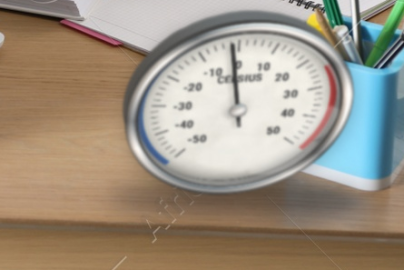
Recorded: -2 °C
